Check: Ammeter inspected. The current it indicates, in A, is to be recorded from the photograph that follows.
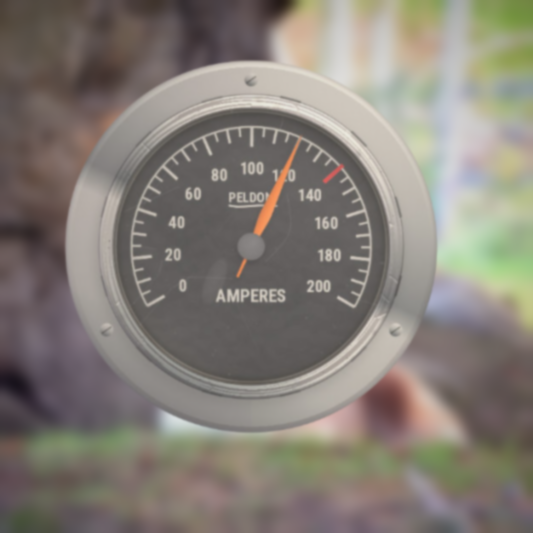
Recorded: 120 A
